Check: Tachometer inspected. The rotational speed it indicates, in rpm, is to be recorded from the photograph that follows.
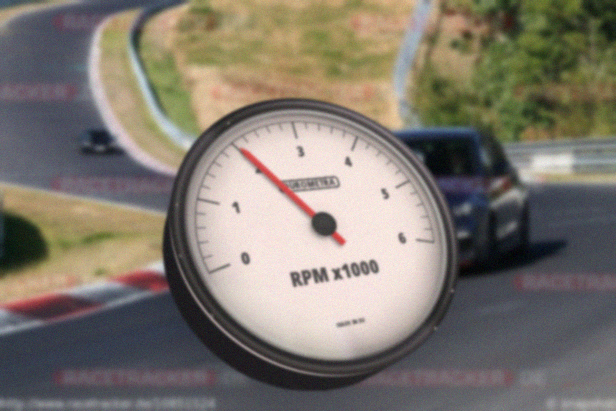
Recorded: 2000 rpm
